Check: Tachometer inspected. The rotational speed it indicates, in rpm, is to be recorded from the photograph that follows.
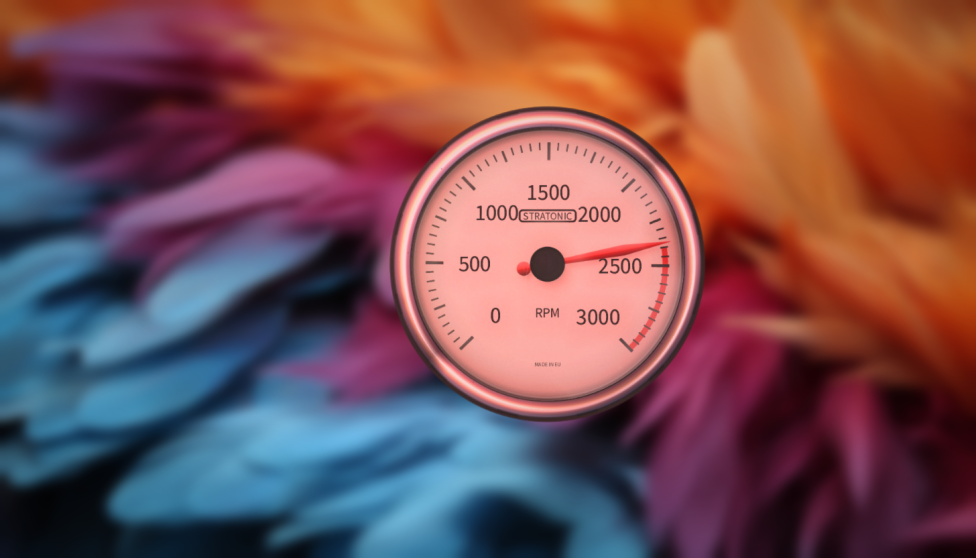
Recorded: 2375 rpm
